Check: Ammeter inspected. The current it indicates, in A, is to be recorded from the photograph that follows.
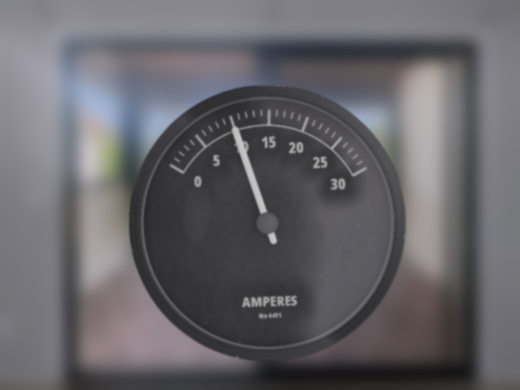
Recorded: 10 A
